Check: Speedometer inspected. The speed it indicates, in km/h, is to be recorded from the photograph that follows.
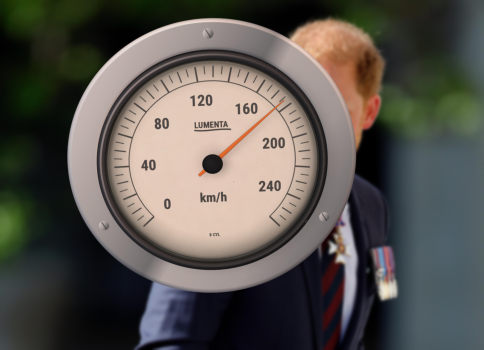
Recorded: 175 km/h
